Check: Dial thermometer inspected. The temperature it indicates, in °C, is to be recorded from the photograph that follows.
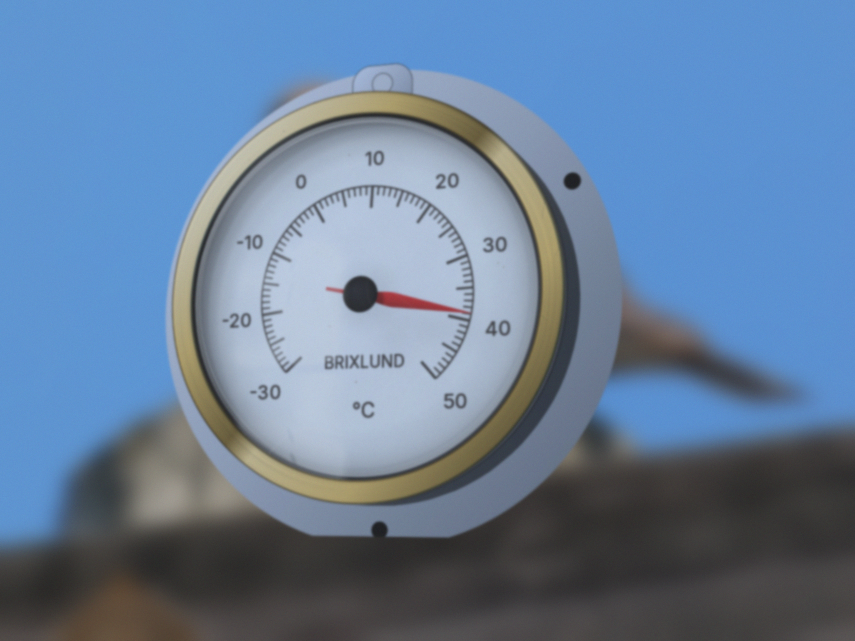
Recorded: 39 °C
